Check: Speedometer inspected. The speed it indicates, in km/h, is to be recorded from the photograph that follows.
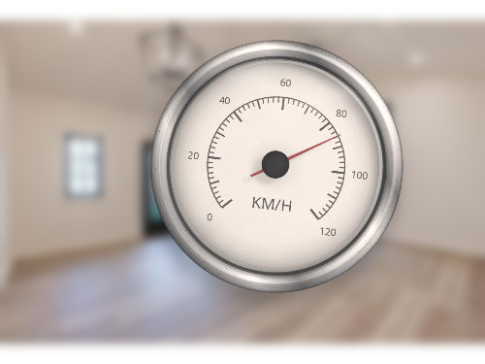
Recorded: 86 km/h
